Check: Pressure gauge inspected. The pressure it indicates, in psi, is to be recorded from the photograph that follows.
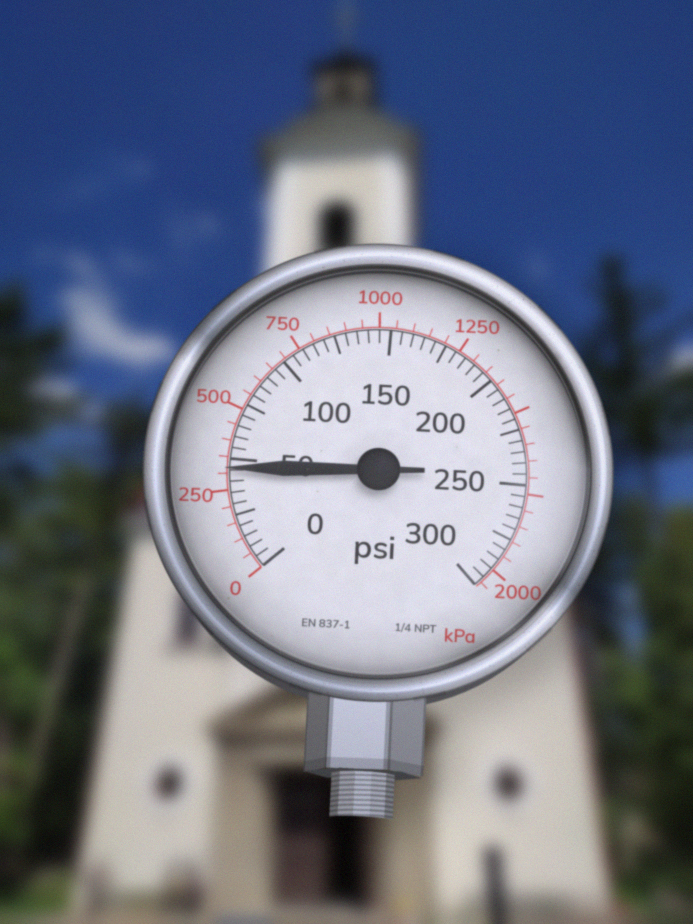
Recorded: 45 psi
